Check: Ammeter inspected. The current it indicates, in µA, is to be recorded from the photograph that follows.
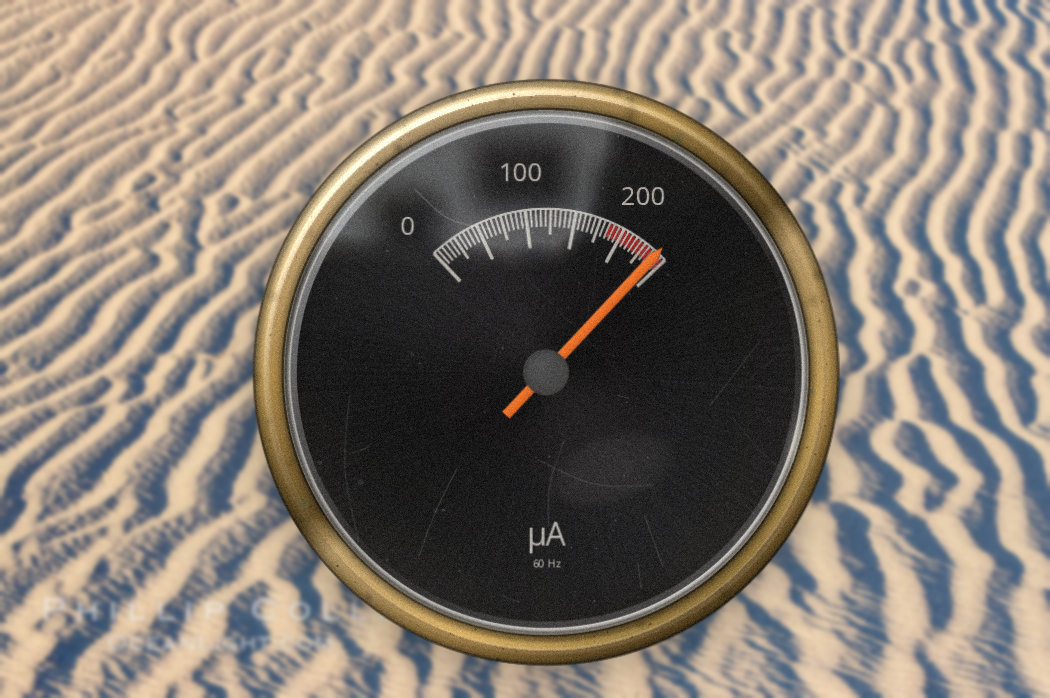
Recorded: 240 µA
